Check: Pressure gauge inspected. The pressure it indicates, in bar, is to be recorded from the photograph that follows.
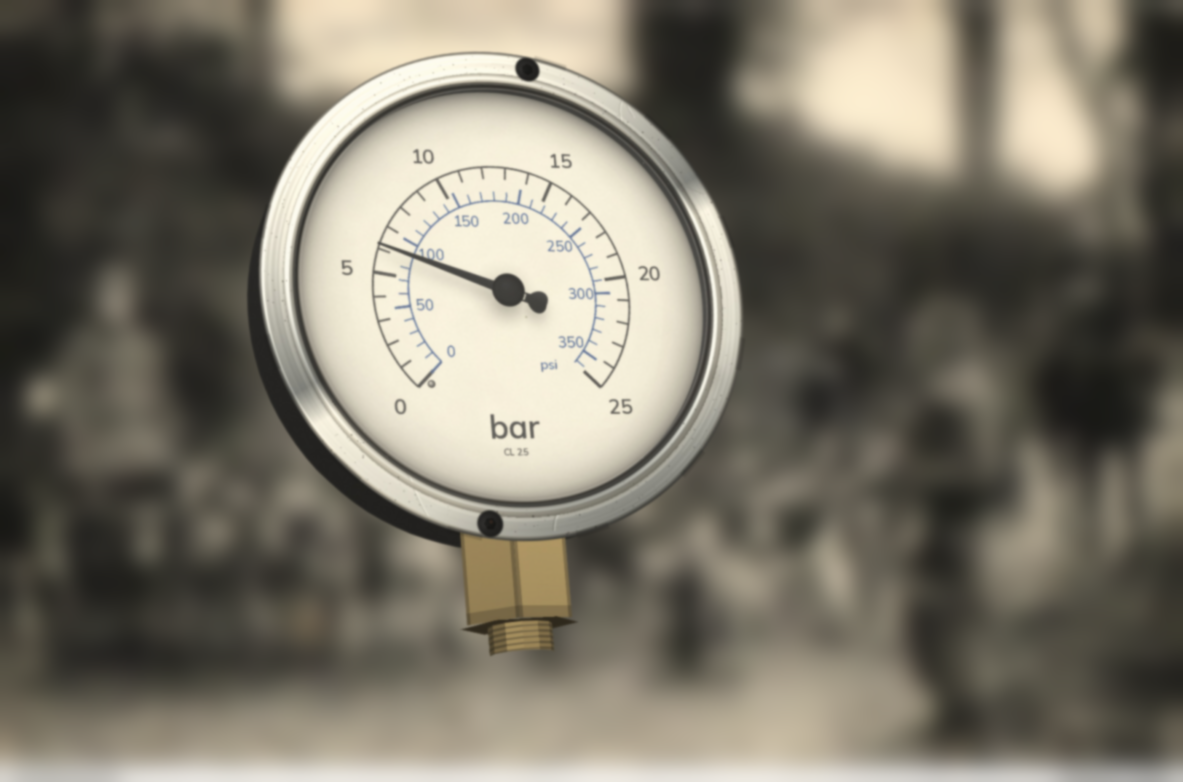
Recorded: 6 bar
